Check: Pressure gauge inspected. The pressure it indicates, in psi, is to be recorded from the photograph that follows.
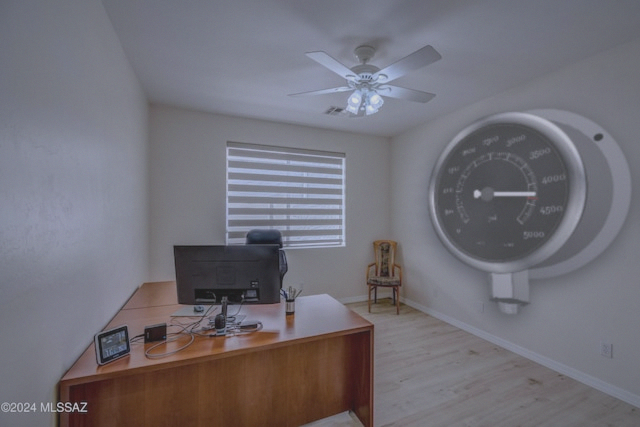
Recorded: 4250 psi
